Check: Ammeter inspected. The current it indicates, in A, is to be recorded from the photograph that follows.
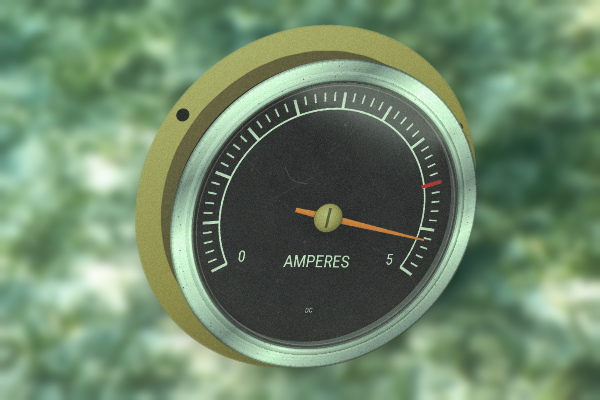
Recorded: 4.6 A
